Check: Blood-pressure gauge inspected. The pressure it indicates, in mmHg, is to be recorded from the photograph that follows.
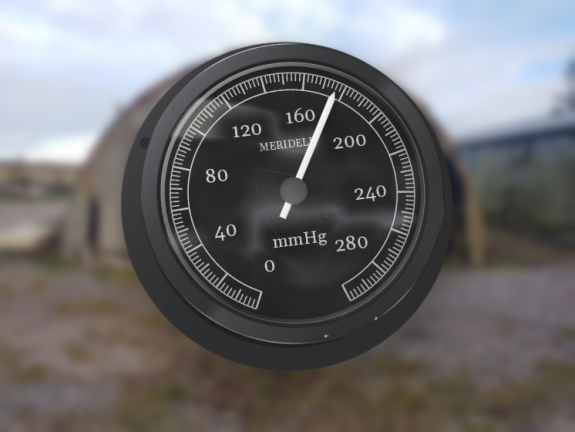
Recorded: 176 mmHg
